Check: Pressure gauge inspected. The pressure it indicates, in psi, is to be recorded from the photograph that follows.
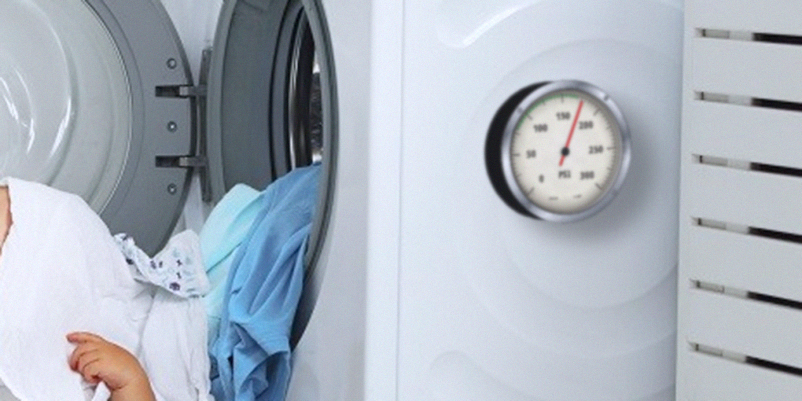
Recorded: 175 psi
